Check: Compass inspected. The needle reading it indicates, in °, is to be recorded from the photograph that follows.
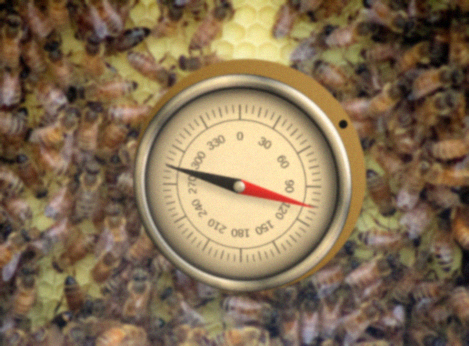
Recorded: 105 °
